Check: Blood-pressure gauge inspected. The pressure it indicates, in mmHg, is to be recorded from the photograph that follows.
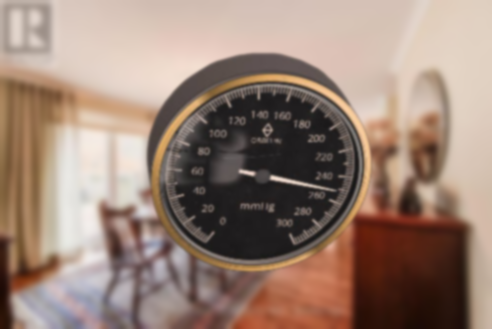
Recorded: 250 mmHg
